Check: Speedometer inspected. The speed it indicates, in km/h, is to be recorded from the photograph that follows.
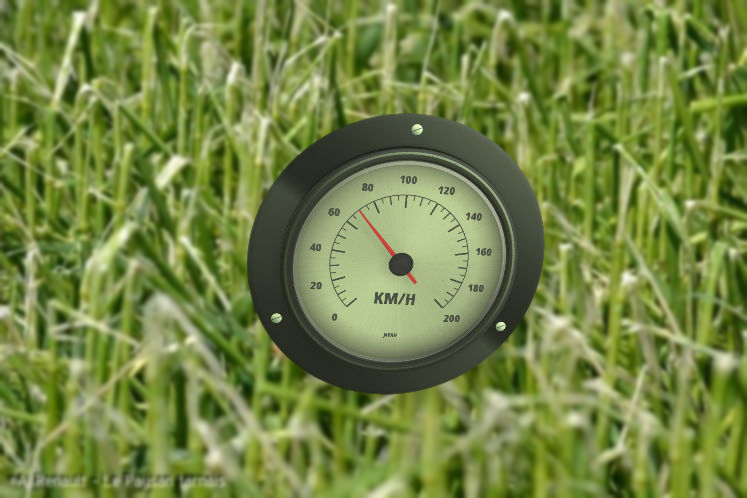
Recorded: 70 km/h
